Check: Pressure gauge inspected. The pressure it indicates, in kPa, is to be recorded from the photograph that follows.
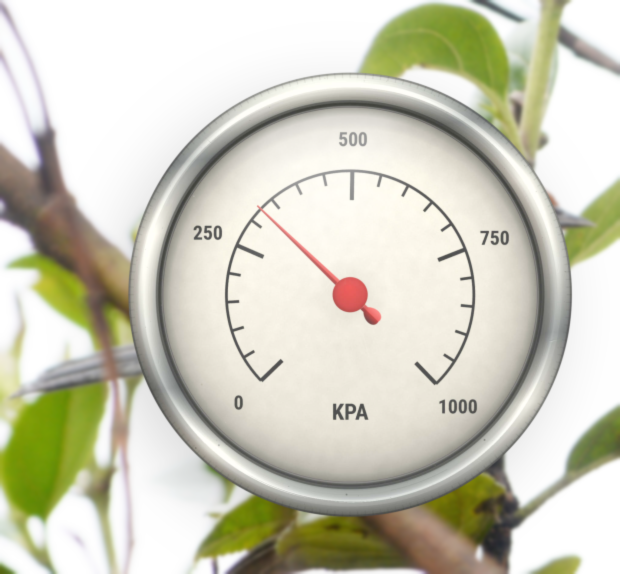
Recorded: 325 kPa
